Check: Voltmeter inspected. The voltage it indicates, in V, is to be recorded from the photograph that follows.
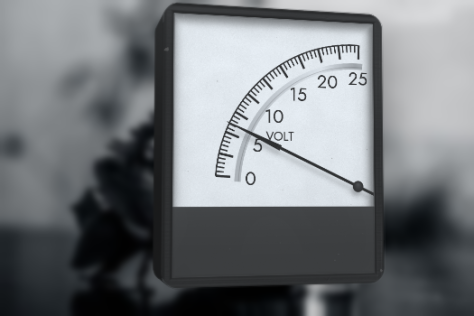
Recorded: 6 V
